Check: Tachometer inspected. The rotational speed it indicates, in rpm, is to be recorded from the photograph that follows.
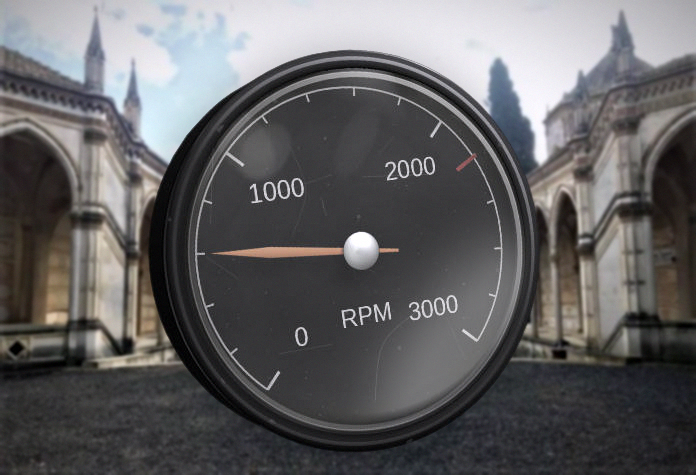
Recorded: 600 rpm
